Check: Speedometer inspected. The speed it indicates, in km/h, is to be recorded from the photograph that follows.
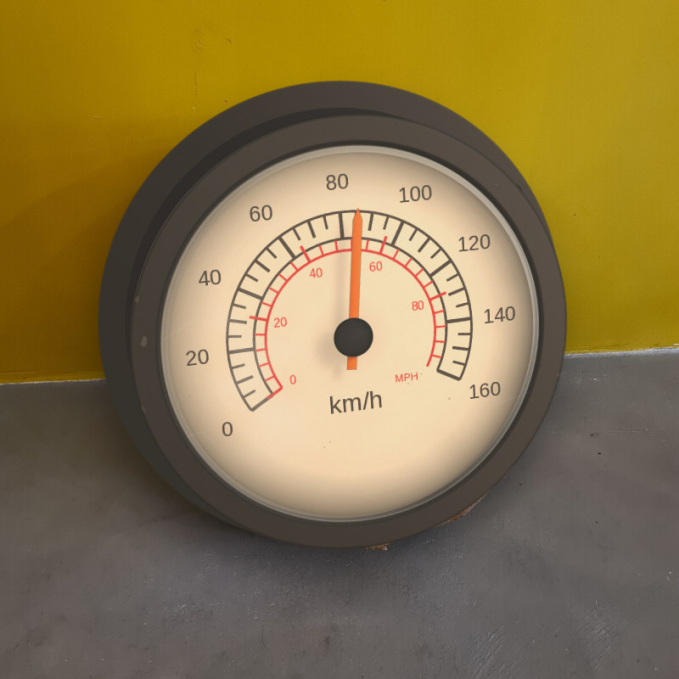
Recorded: 85 km/h
